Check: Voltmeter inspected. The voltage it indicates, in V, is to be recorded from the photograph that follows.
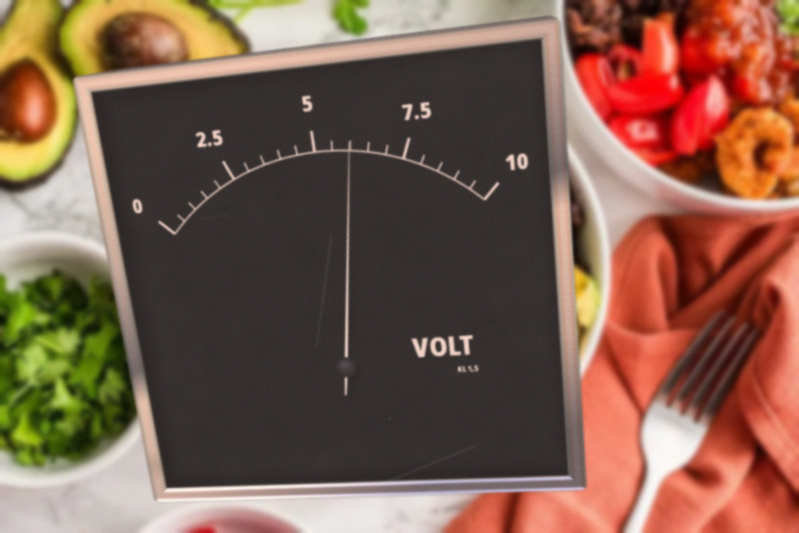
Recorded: 6 V
